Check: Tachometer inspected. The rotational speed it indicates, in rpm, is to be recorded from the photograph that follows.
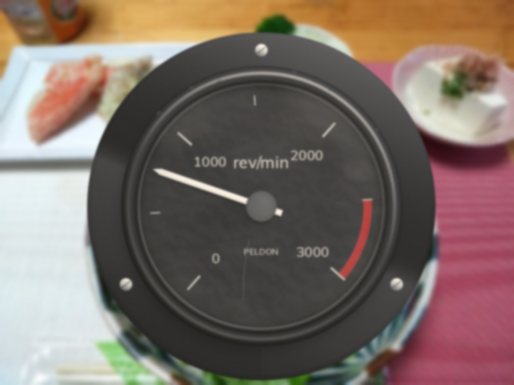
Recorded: 750 rpm
